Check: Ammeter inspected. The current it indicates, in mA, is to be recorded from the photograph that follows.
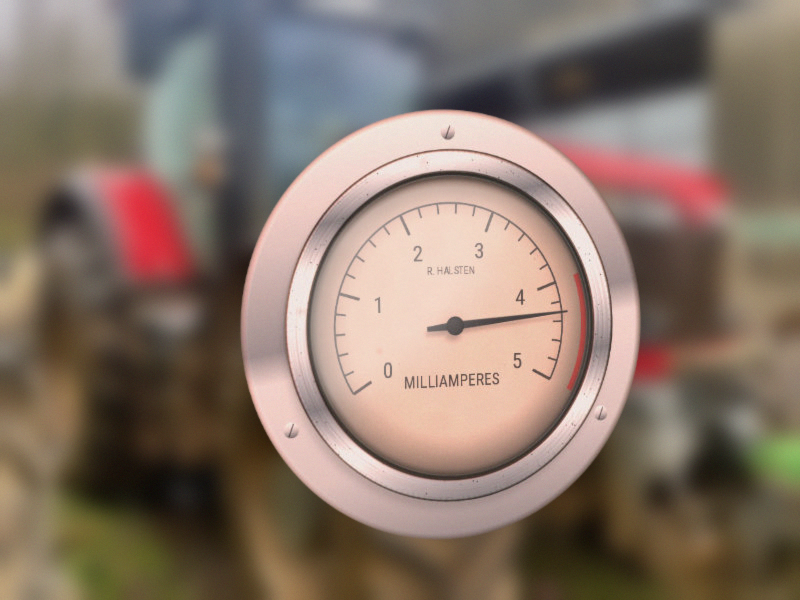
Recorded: 4.3 mA
